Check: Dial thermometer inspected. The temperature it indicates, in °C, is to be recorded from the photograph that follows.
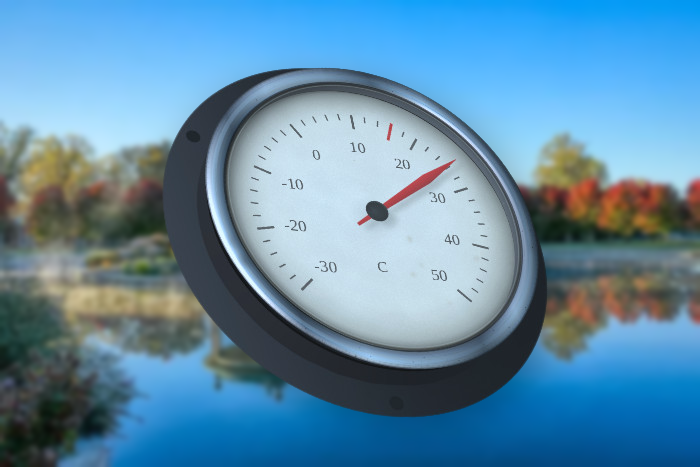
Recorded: 26 °C
